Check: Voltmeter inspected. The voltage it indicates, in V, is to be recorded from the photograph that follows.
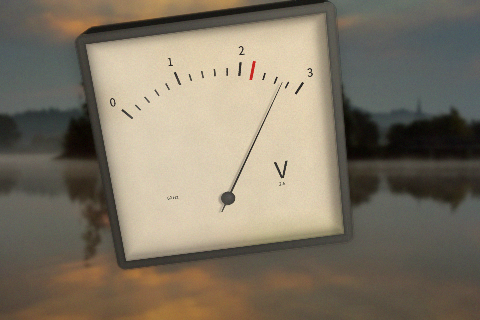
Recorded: 2.7 V
